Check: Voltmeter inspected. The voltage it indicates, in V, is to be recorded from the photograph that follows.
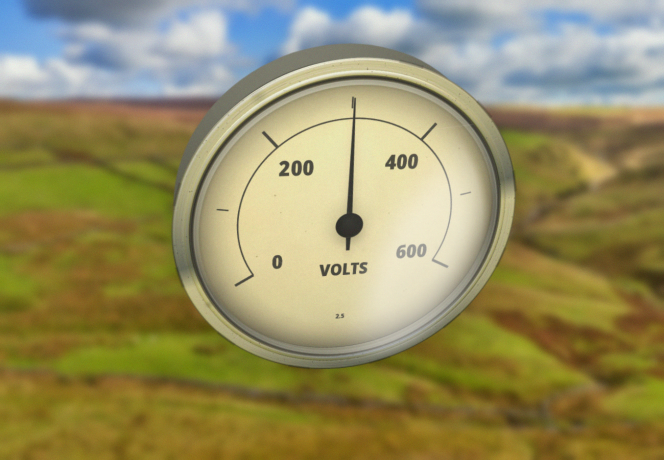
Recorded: 300 V
